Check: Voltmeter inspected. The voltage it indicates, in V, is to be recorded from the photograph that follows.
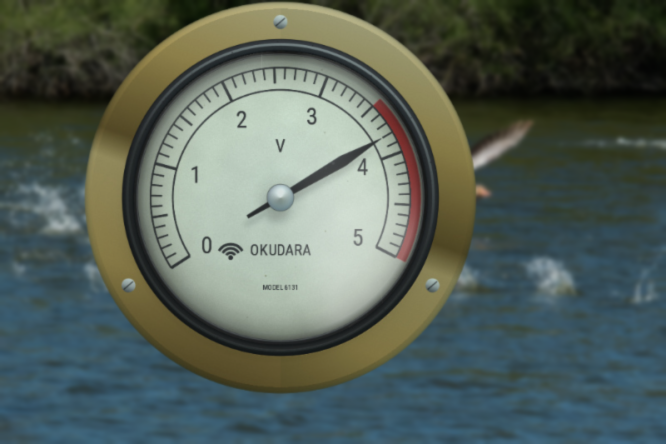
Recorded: 3.8 V
